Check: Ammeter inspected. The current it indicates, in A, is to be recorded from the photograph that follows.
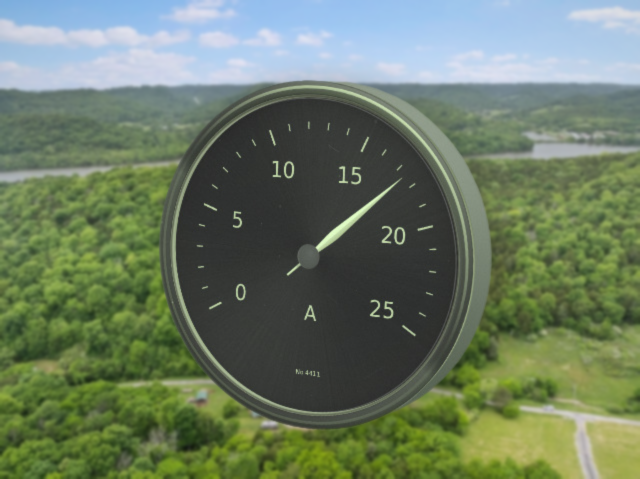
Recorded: 17.5 A
